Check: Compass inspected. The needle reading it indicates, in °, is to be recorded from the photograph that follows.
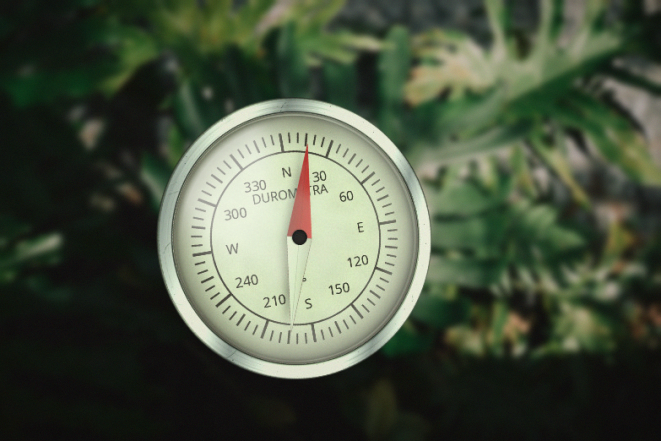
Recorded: 15 °
